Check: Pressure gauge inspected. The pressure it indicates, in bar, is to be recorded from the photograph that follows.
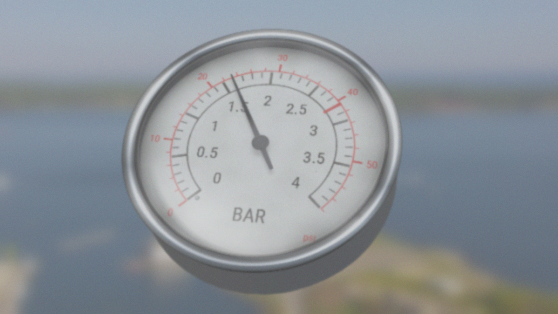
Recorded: 1.6 bar
